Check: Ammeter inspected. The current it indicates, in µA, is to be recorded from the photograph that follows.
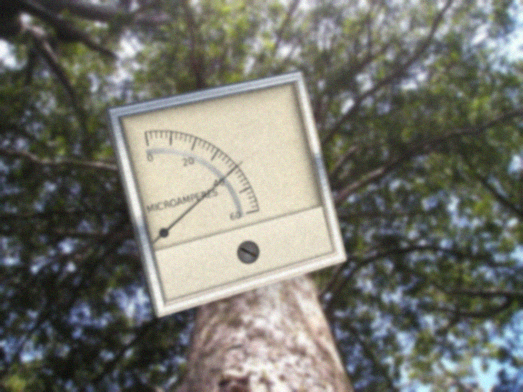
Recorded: 40 µA
